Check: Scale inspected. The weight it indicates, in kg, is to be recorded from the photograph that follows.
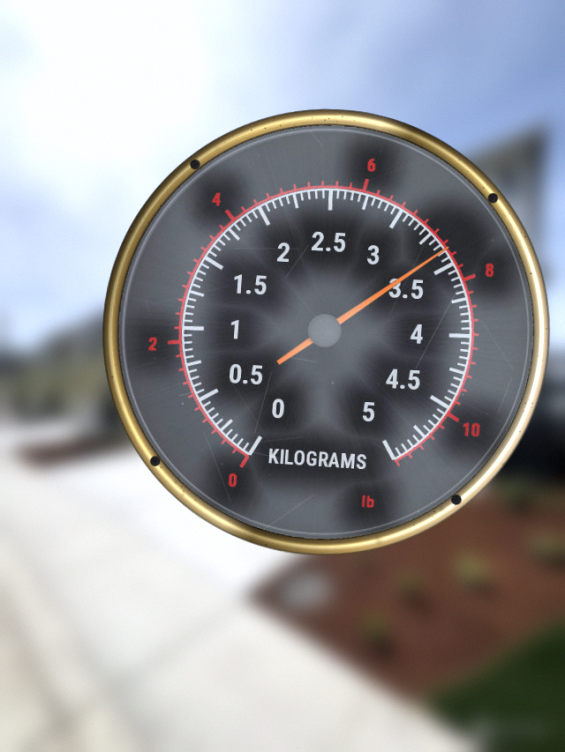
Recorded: 3.4 kg
